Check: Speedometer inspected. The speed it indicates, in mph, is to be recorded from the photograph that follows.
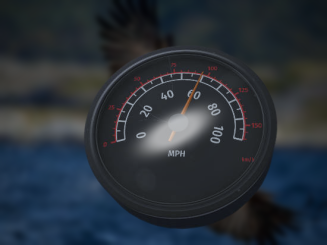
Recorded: 60 mph
